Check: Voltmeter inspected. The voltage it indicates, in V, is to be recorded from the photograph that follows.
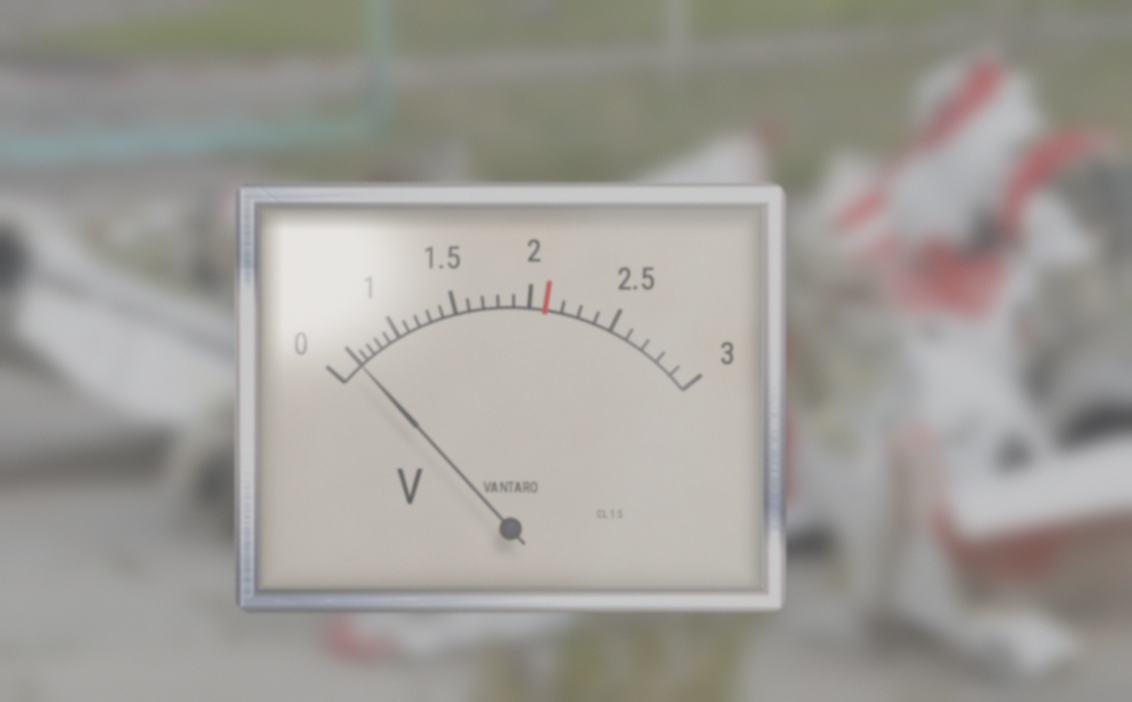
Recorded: 0.5 V
